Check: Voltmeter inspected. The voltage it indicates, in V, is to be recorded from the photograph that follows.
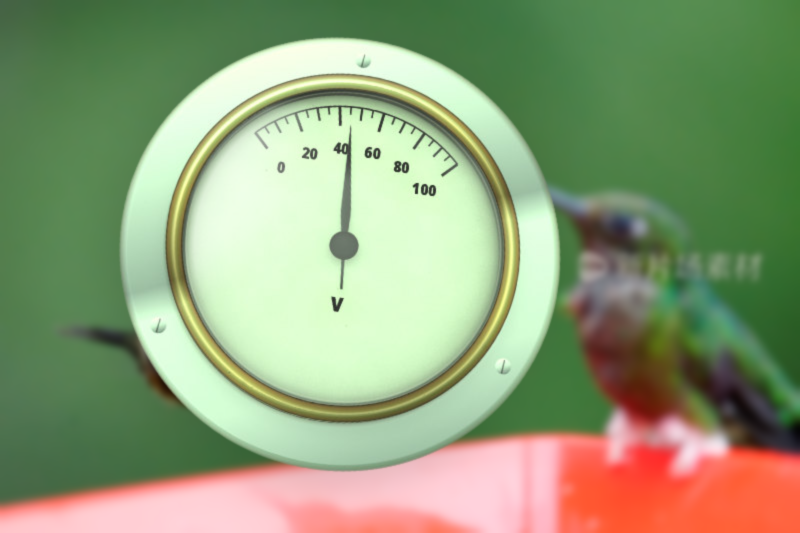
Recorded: 45 V
